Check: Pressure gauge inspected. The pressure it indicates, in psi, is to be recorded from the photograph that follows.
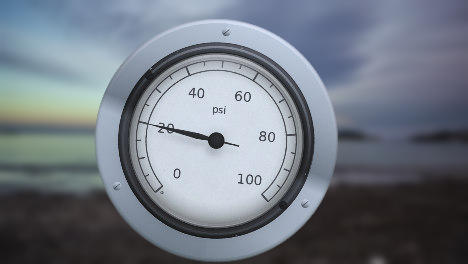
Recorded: 20 psi
